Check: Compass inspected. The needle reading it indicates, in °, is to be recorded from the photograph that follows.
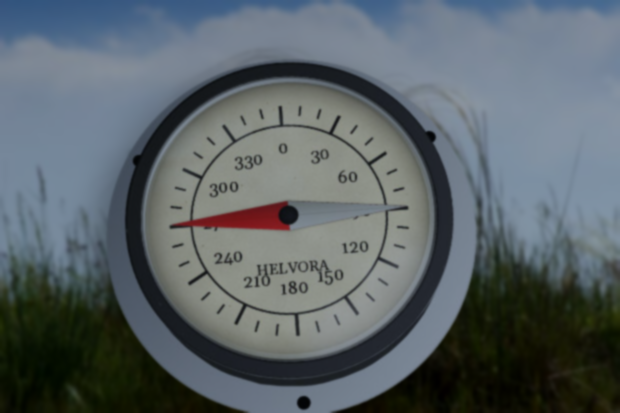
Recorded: 270 °
